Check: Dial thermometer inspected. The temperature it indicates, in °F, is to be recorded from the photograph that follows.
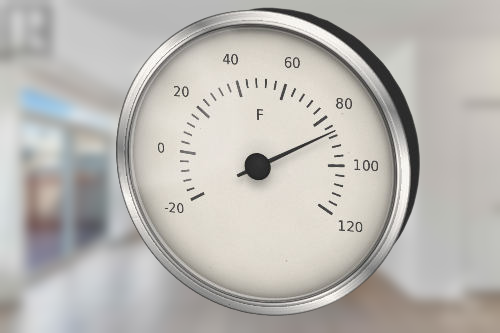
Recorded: 86 °F
